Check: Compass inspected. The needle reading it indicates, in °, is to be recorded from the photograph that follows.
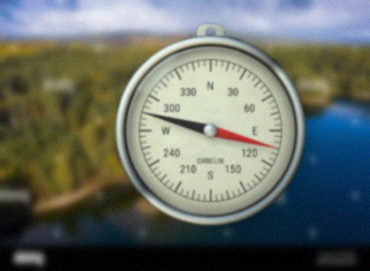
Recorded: 105 °
